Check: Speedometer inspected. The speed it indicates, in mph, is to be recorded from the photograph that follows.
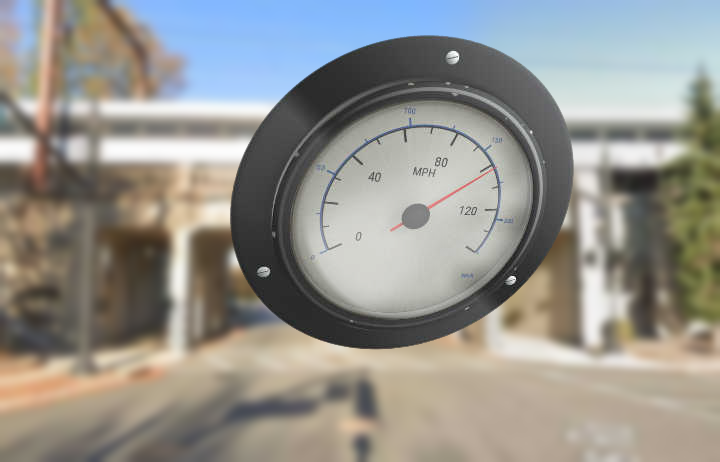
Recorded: 100 mph
